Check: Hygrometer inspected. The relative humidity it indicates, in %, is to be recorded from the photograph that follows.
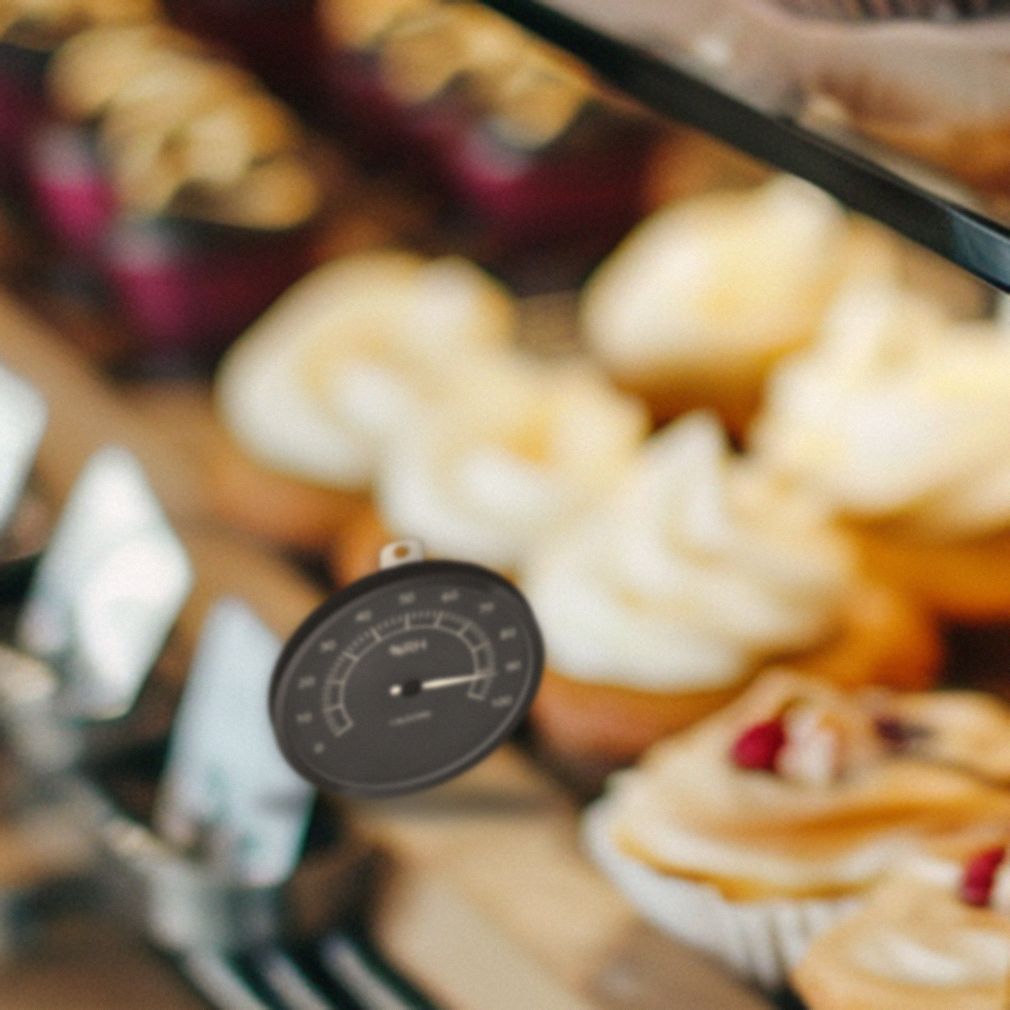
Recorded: 90 %
